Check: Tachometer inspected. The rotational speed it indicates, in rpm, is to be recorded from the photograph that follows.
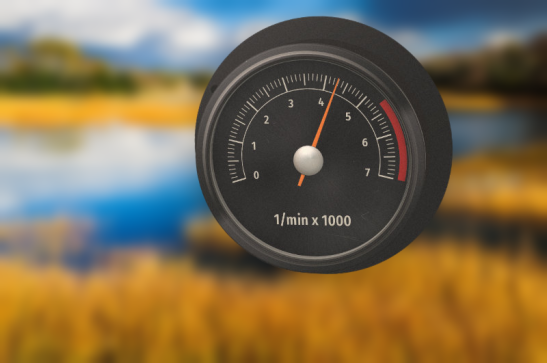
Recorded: 4300 rpm
